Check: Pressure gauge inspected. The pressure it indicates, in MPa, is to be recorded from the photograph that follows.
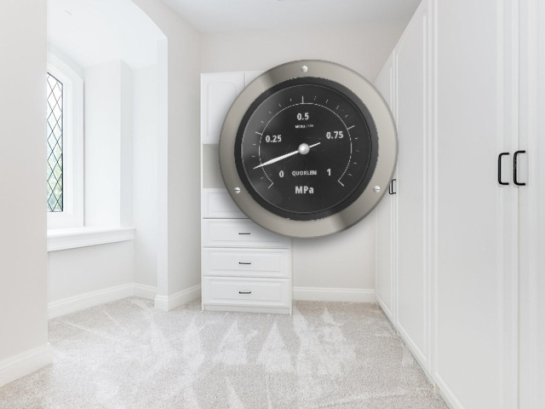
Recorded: 0.1 MPa
